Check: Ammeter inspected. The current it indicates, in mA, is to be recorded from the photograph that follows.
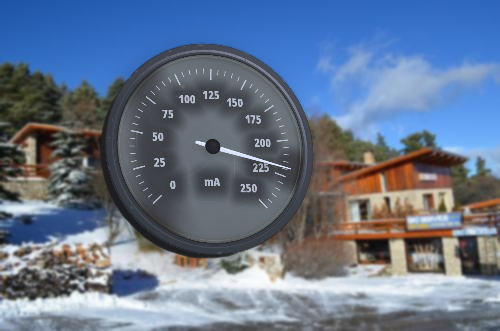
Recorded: 220 mA
